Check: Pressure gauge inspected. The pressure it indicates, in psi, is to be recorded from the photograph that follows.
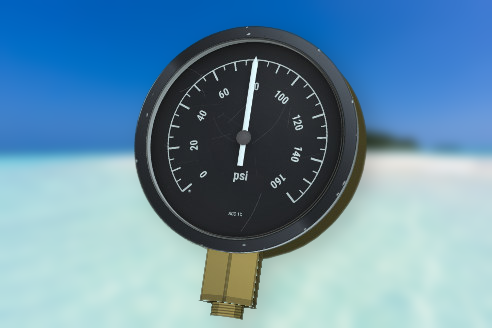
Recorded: 80 psi
